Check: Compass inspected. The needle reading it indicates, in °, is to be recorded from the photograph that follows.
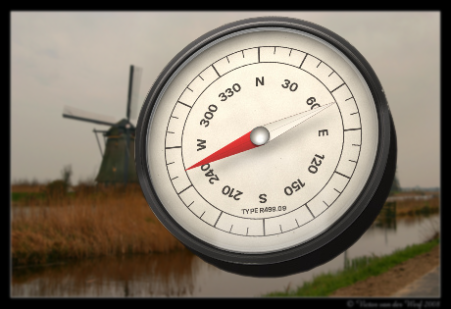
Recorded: 250 °
